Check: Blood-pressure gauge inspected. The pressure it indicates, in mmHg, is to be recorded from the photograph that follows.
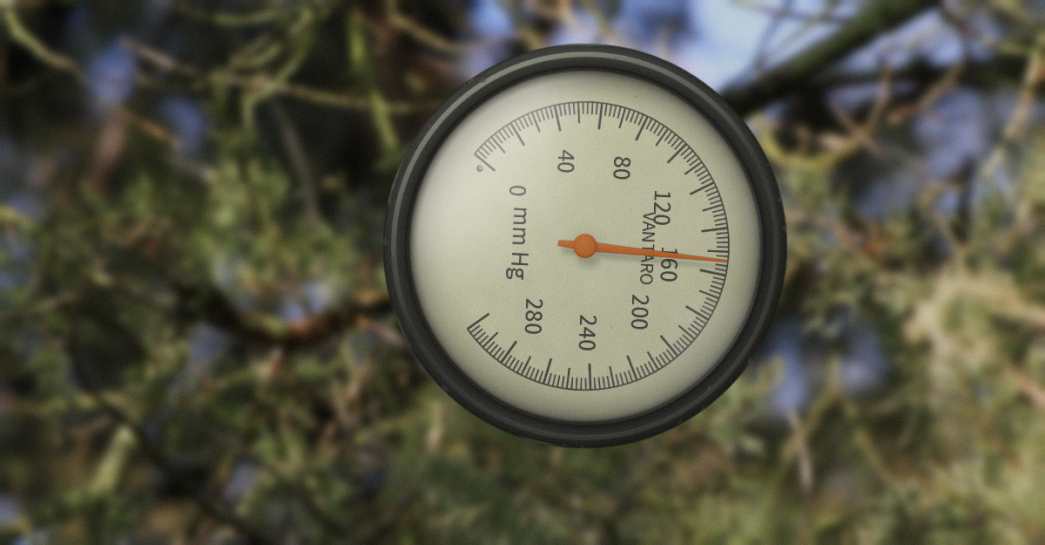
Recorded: 154 mmHg
